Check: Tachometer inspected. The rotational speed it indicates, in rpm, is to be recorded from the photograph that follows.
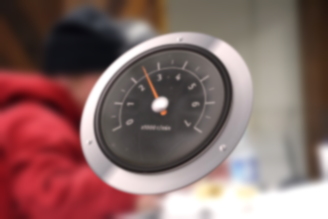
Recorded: 2500 rpm
